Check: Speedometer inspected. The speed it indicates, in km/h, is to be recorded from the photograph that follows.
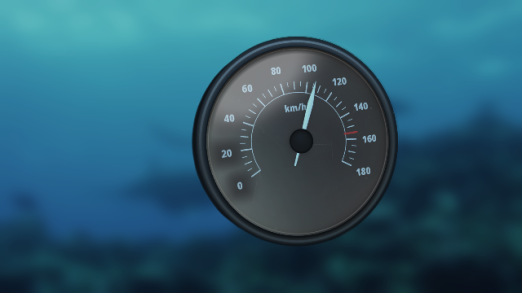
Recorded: 105 km/h
